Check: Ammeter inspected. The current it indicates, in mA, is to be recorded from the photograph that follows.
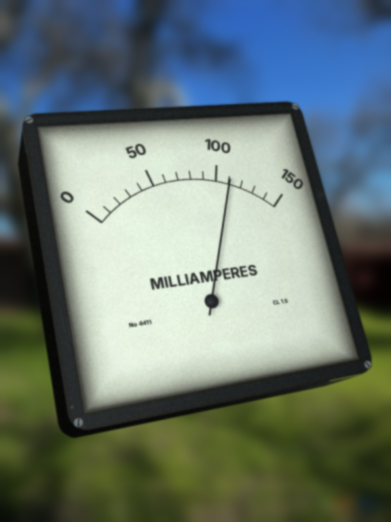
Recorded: 110 mA
